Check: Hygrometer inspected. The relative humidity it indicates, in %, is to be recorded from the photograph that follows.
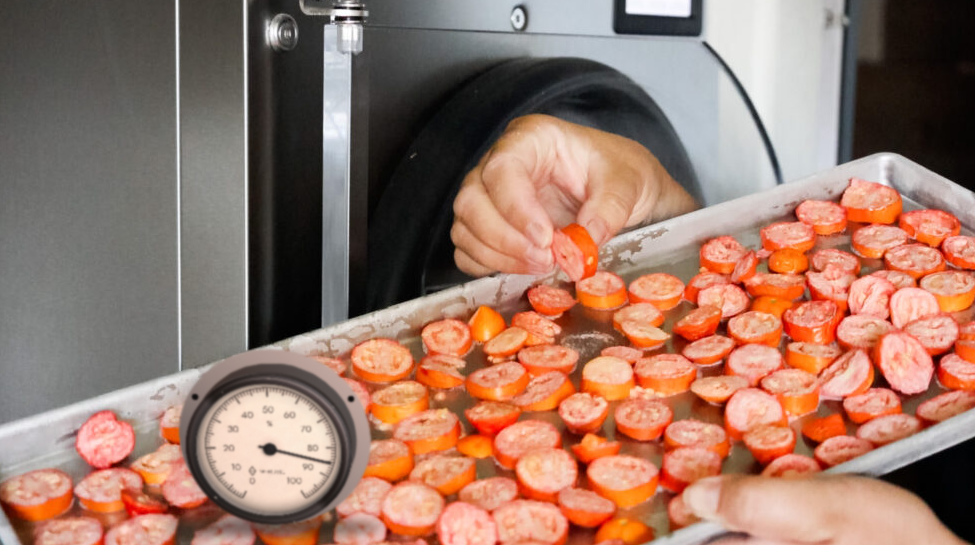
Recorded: 85 %
